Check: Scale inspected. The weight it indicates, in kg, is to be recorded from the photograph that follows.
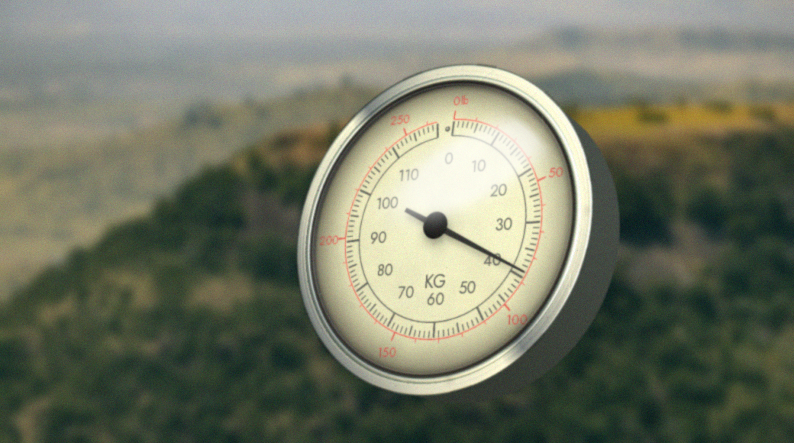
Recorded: 39 kg
